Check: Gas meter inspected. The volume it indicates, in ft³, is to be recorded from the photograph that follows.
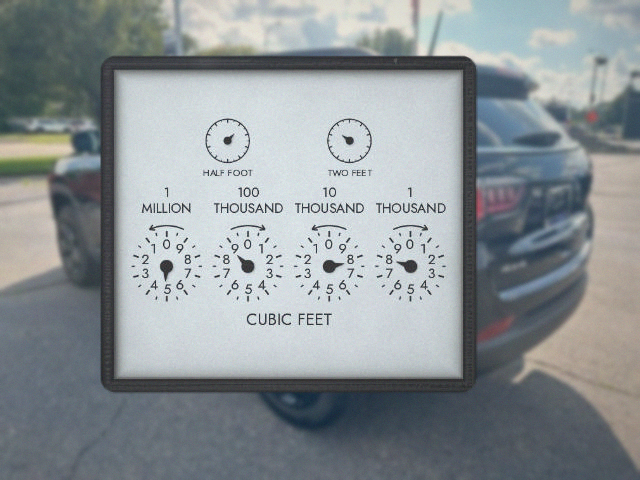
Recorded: 487800 ft³
